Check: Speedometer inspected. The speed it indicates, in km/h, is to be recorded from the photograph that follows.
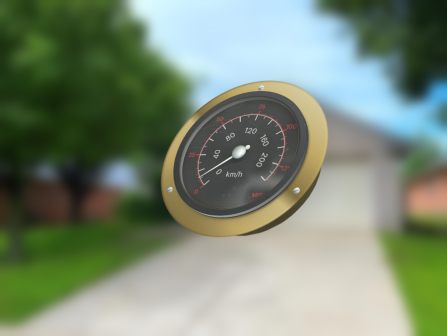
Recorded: 10 km/h
